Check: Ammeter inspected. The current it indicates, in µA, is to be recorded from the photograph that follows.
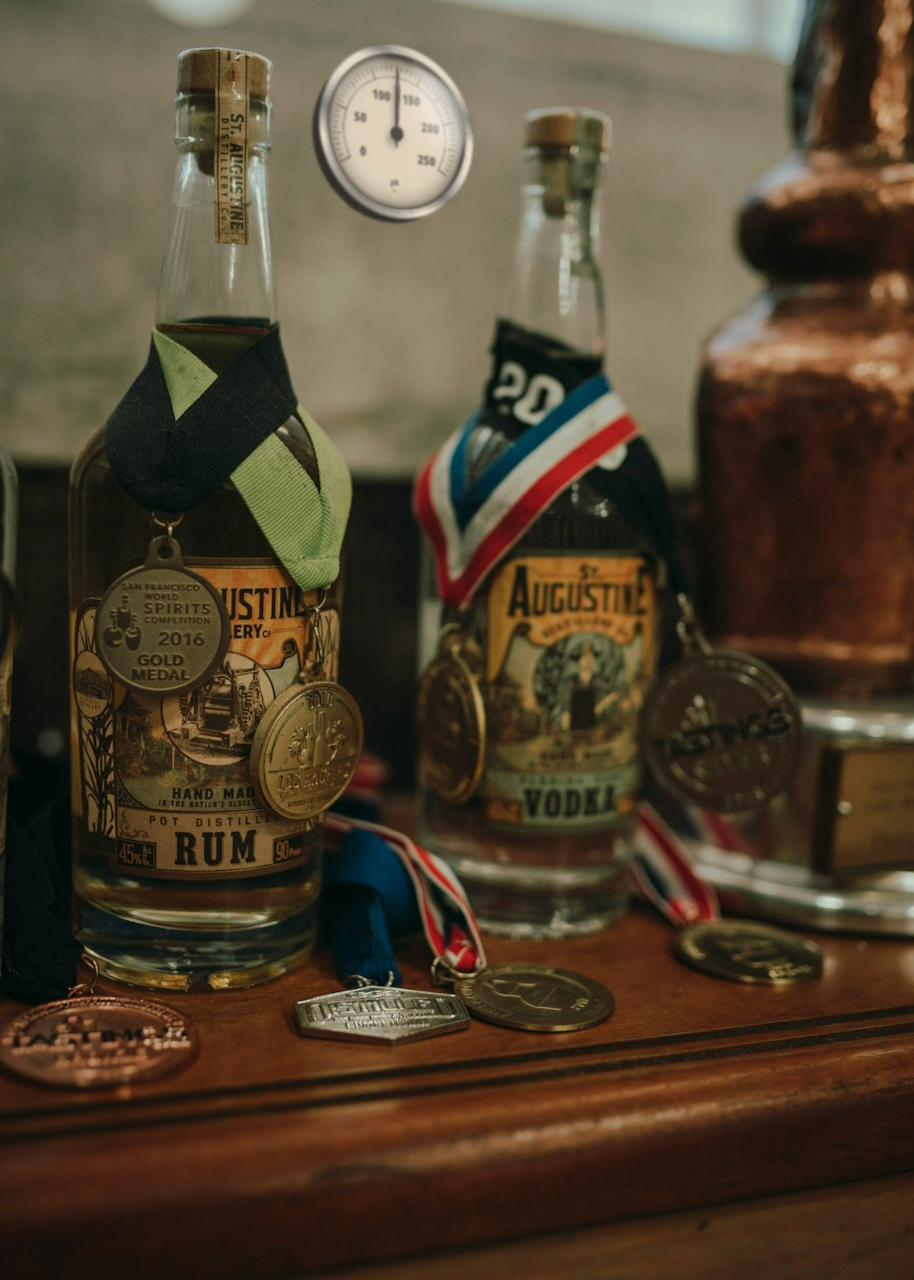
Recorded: 125 µA
